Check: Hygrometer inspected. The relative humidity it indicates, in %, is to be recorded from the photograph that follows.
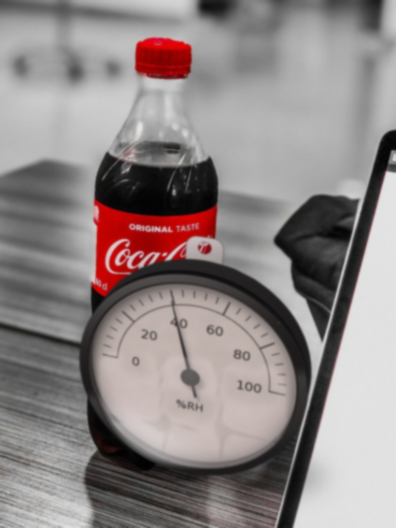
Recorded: 40 %
